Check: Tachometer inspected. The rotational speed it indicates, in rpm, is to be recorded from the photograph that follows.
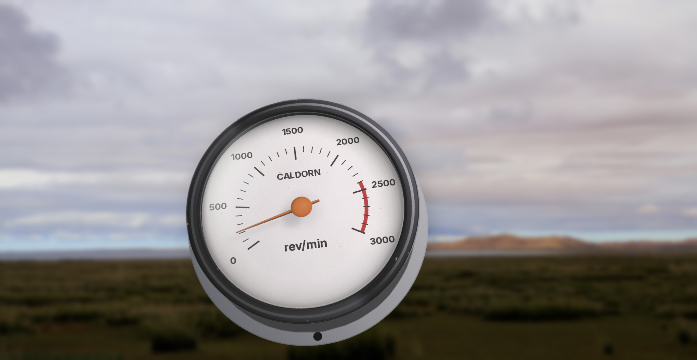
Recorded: 200 rpm
